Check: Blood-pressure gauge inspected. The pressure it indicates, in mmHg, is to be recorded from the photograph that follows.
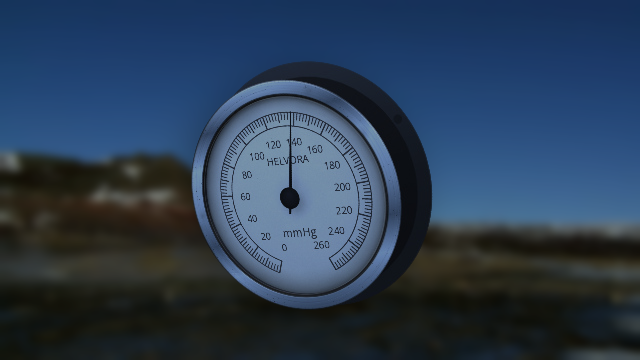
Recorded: 140 mmHg
